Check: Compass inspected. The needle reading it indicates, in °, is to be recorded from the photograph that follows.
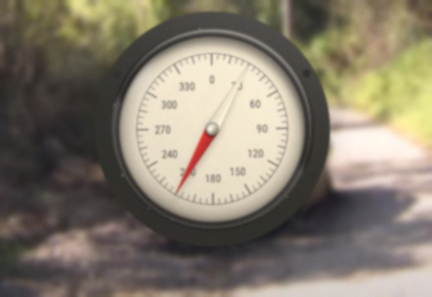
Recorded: 210 °
